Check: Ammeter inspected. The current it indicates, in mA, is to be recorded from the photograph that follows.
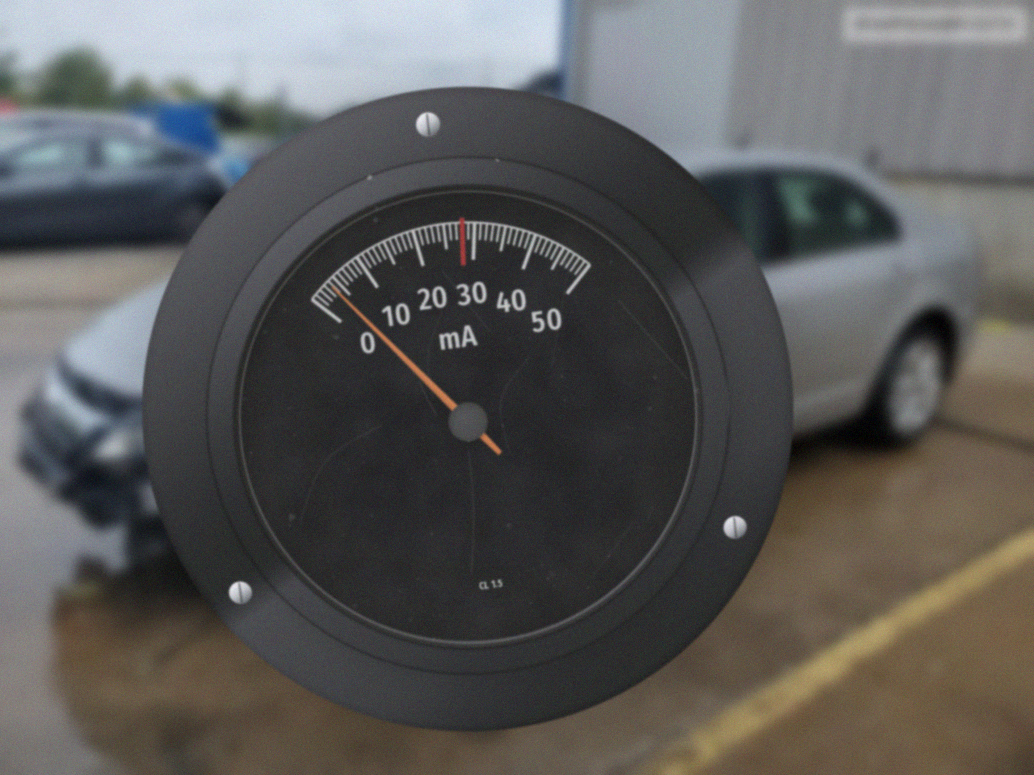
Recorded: 4 mA
